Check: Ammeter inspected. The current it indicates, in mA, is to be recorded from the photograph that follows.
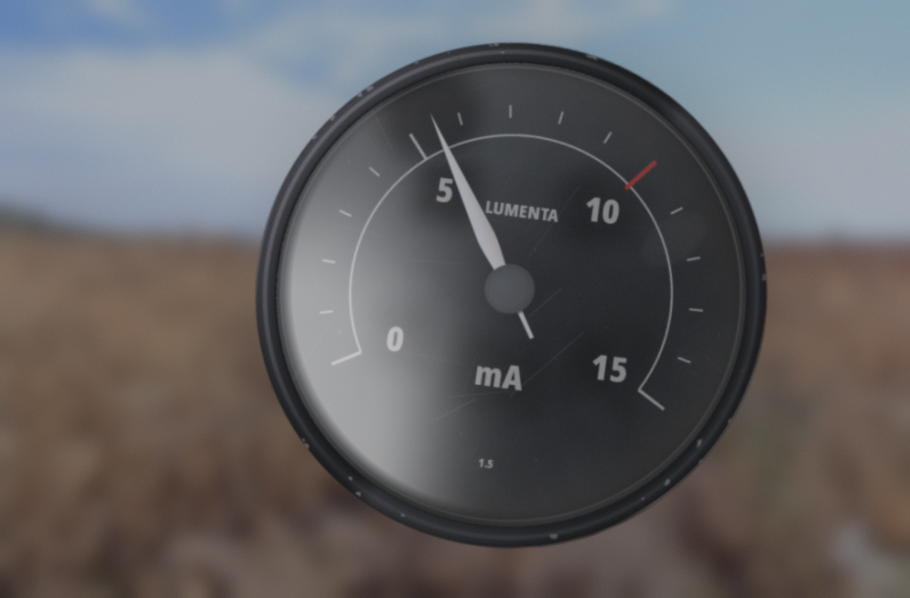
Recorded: 5.5 mA
